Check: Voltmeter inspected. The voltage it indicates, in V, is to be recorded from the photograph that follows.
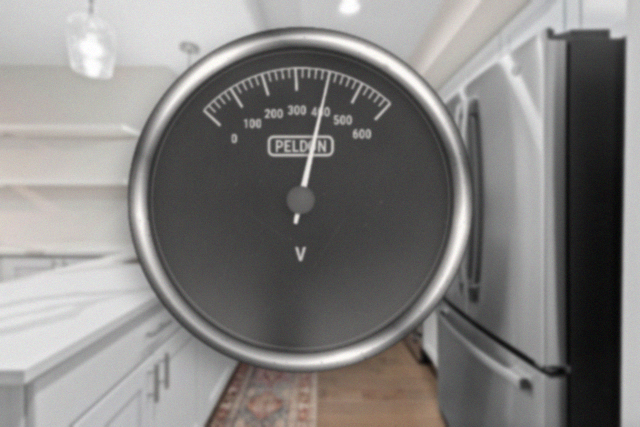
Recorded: 400 V
